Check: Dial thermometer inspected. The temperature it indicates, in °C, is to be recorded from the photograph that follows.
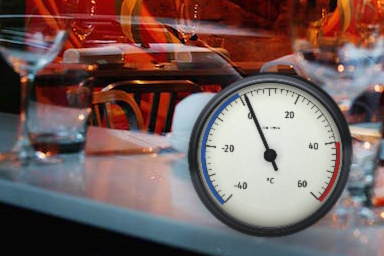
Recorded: 2 °C
